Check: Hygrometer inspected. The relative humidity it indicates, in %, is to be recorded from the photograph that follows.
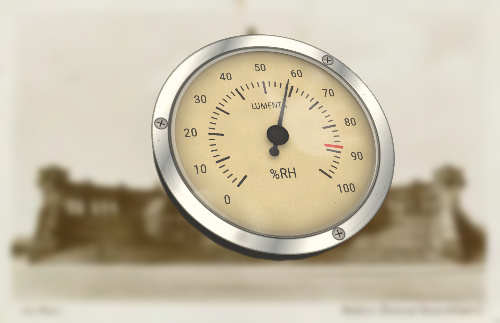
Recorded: 58 %
